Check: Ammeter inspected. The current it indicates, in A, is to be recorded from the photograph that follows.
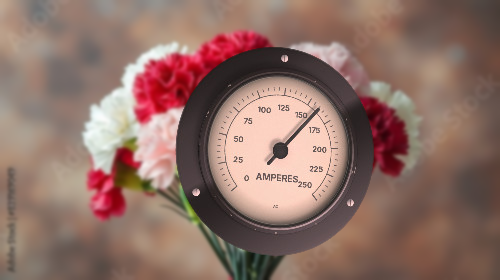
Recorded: 160 A
